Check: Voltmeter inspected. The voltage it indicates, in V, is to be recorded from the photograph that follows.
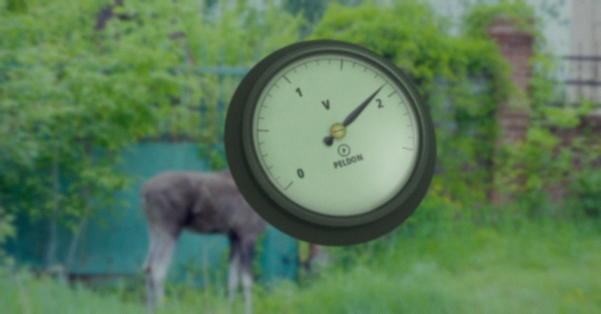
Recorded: 1.9 V
